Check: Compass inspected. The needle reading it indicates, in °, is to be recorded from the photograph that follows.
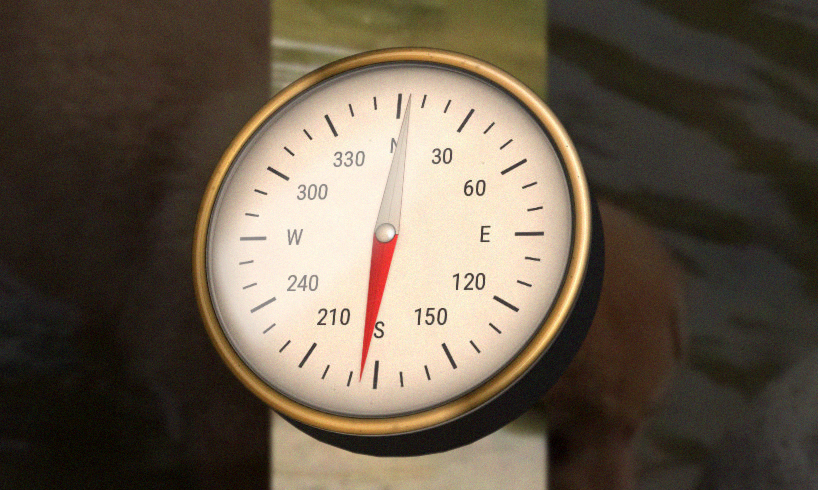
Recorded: 185 °
